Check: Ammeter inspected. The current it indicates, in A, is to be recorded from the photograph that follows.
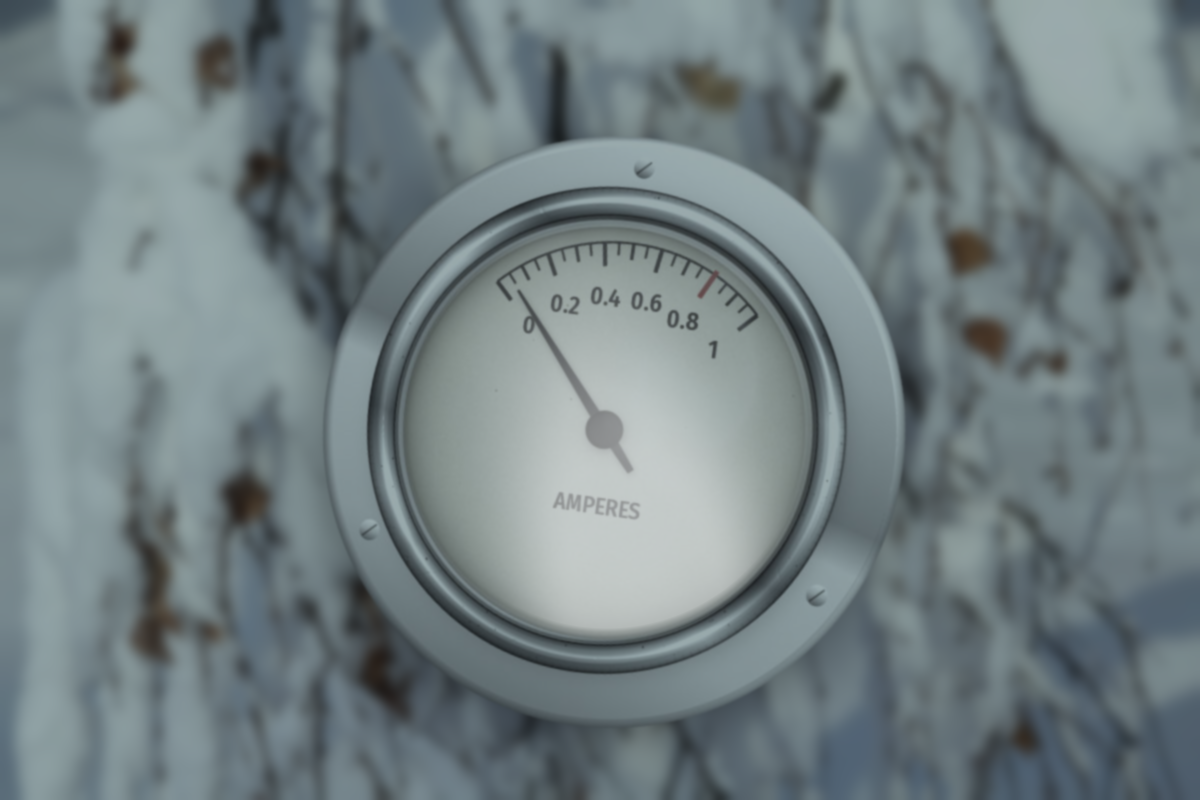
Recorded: 0.05 A
